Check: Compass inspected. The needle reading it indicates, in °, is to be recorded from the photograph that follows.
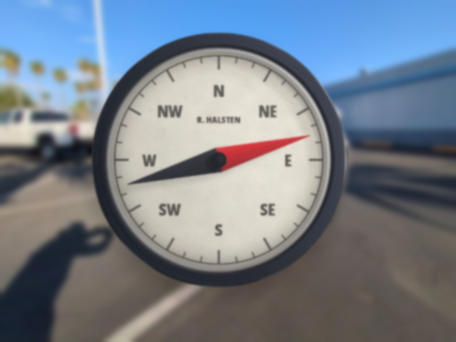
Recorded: 75 °
